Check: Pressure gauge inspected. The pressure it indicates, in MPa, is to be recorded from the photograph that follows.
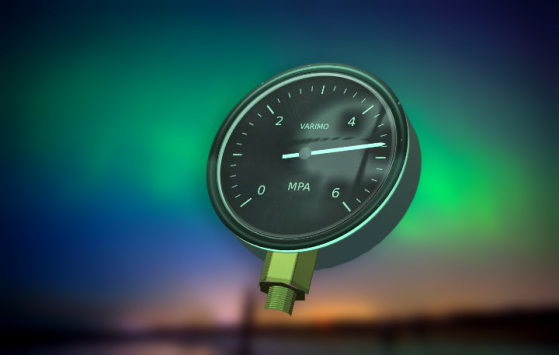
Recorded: 4.8 MPa
